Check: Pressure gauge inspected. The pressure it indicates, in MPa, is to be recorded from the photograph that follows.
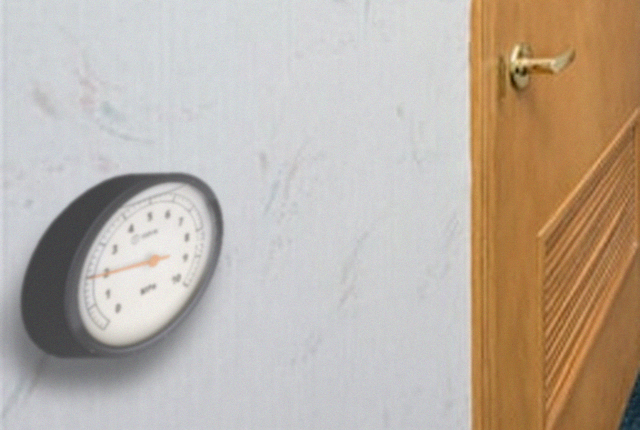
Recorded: 2 MPa
